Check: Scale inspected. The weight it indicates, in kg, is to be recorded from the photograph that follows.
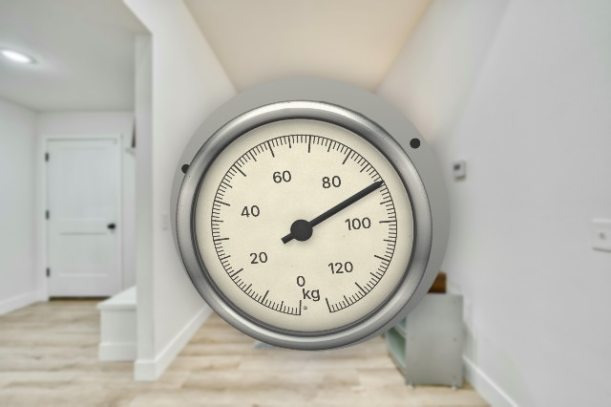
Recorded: 90 kg
